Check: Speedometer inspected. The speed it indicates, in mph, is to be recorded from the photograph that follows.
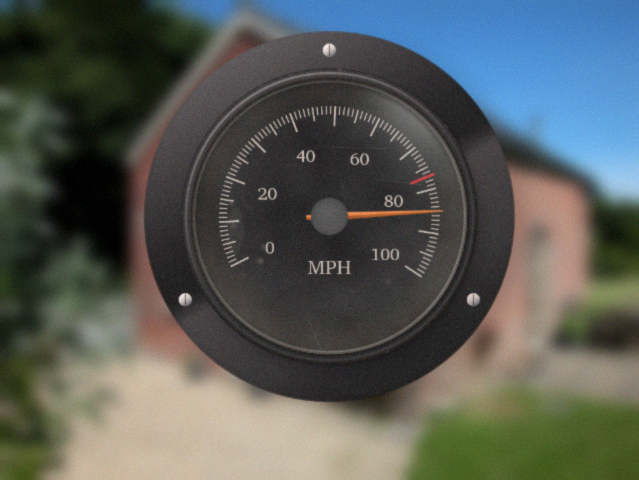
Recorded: 85 mph
